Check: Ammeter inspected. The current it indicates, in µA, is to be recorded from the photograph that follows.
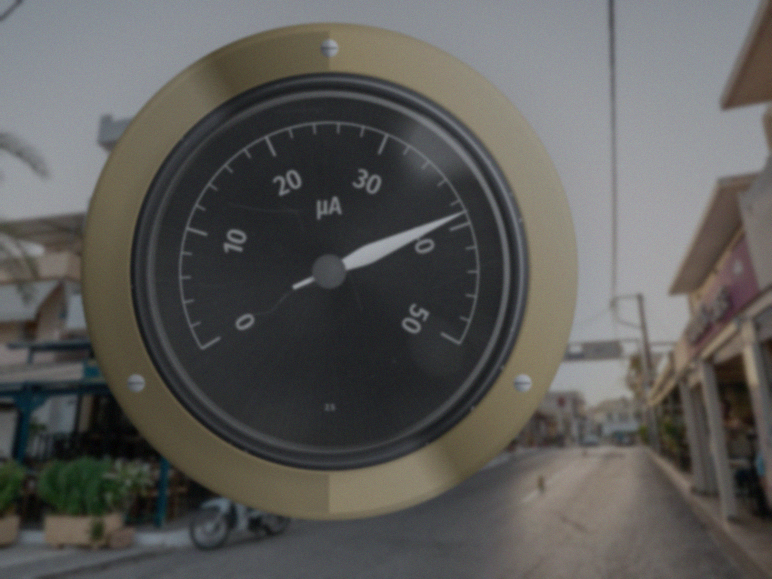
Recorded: 39 µA
